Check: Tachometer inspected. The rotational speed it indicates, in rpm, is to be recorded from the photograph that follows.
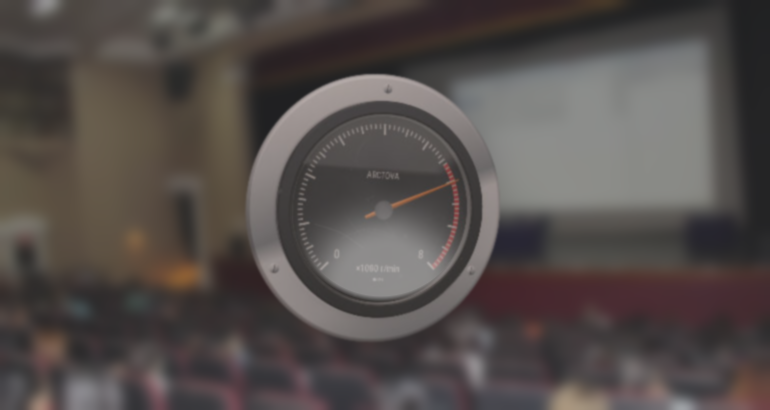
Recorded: 6000 rpm
